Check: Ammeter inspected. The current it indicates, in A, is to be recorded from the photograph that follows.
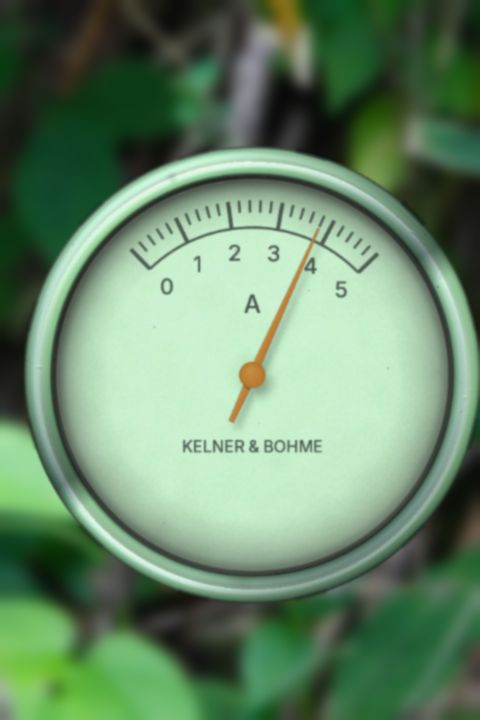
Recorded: 3.8 A
